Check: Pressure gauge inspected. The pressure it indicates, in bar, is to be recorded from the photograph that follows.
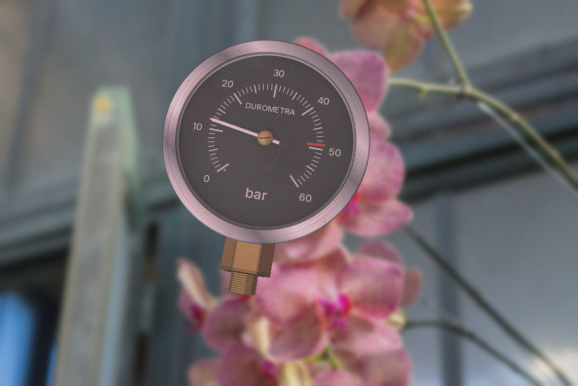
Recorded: 12 bar
